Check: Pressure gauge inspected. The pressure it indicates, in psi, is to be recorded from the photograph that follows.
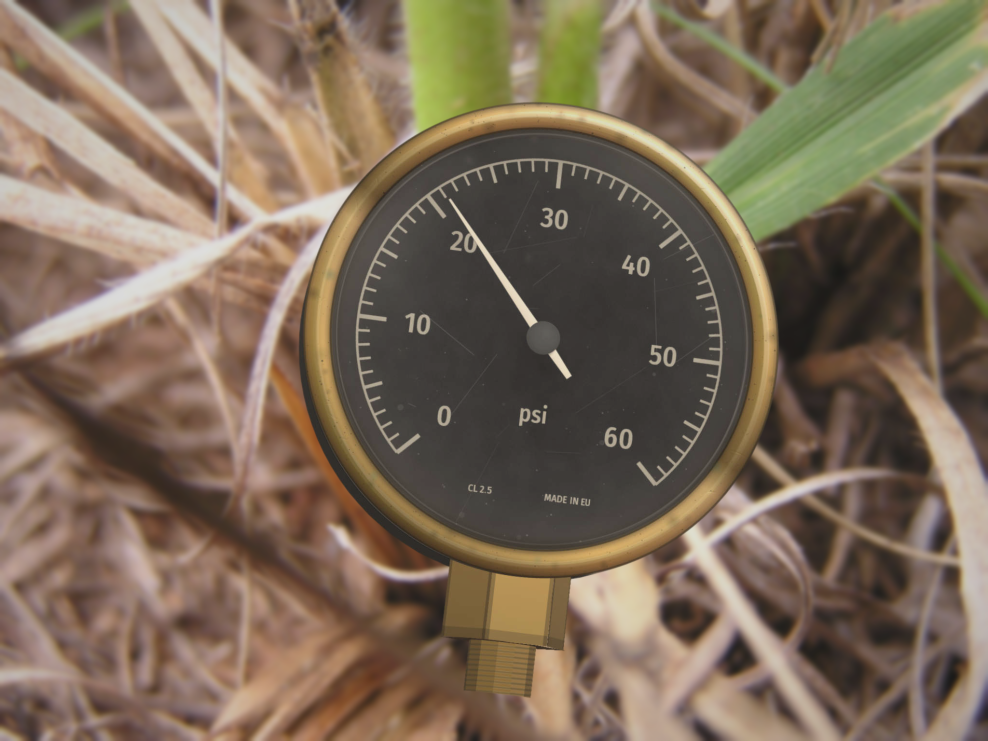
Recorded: 21 psi
